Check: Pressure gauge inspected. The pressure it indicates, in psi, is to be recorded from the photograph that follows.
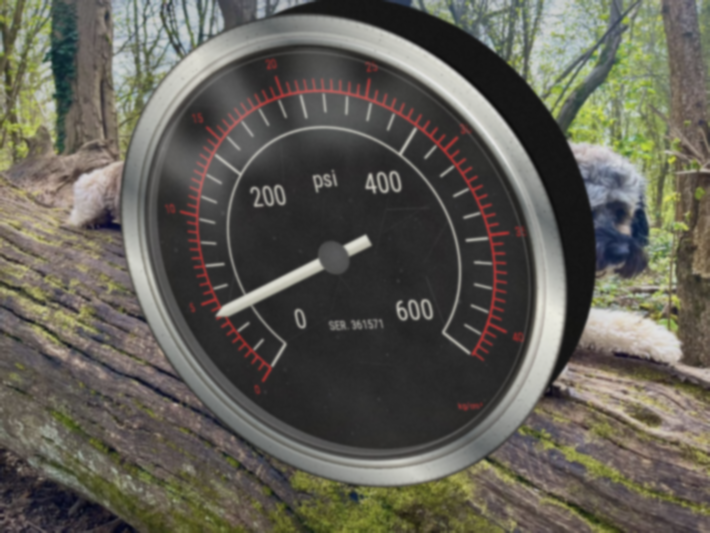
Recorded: 60 psi
